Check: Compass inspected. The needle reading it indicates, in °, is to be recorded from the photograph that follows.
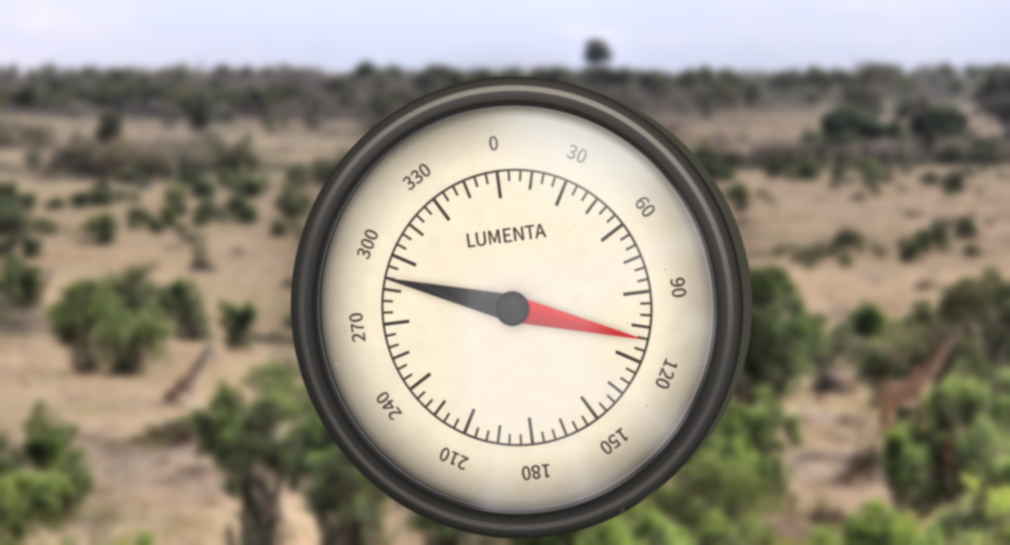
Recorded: 110 °
